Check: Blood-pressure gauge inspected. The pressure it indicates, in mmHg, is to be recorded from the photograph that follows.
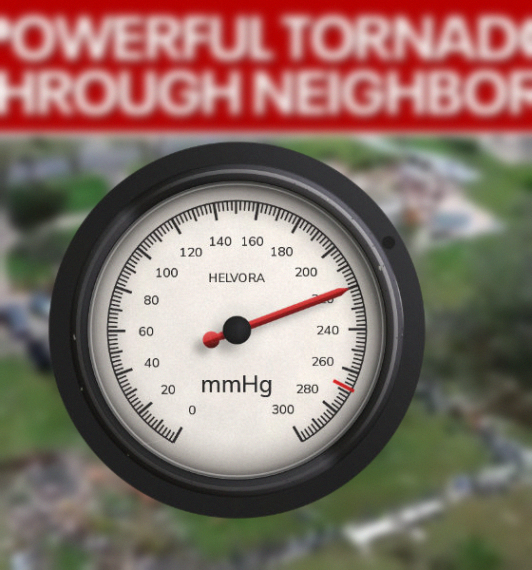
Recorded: 220 mmHg
